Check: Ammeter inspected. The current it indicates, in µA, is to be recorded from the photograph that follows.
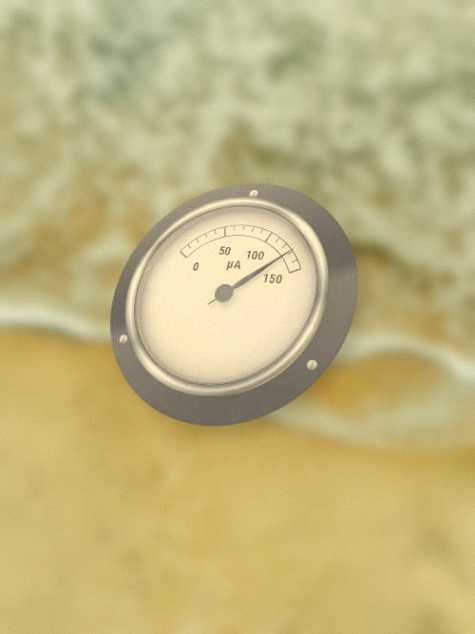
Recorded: 130 µA
